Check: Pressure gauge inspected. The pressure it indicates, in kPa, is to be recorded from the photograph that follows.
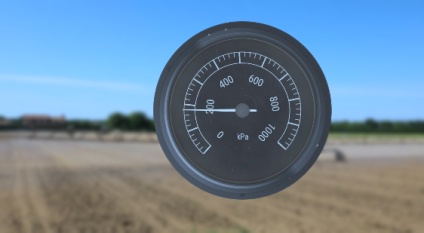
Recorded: 180 kPa
